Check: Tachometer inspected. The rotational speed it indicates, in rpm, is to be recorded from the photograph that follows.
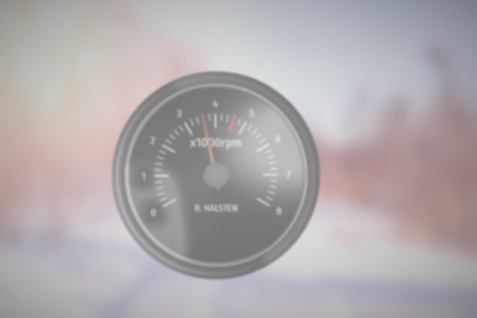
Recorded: 3600 rpm
